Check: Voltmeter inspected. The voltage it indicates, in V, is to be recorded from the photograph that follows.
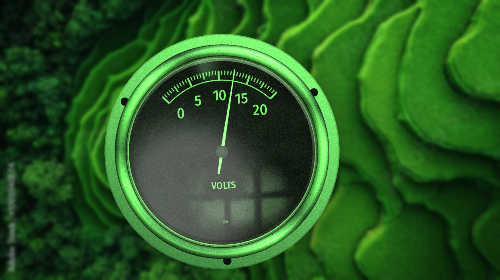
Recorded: 12.5 V
